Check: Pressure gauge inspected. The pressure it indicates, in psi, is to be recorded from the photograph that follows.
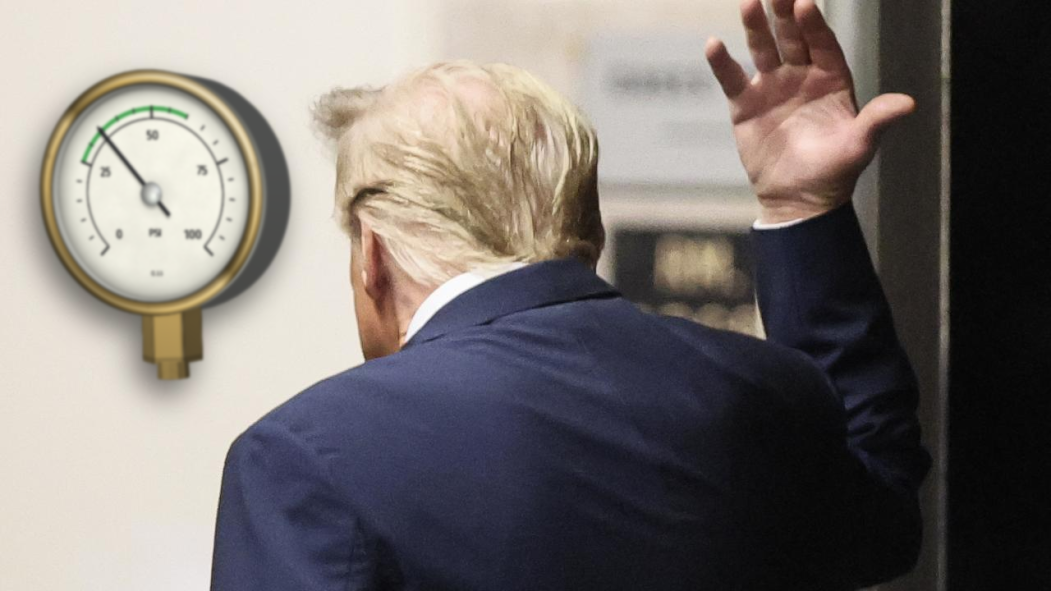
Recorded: 35 psi
